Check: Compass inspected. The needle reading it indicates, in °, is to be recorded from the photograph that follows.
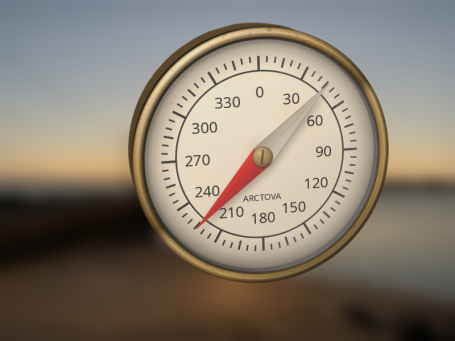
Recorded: 225 °
